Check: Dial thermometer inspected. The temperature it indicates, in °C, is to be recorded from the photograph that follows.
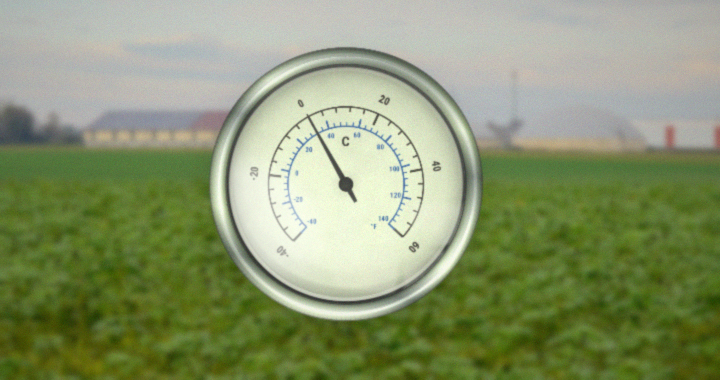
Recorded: 0 °C
